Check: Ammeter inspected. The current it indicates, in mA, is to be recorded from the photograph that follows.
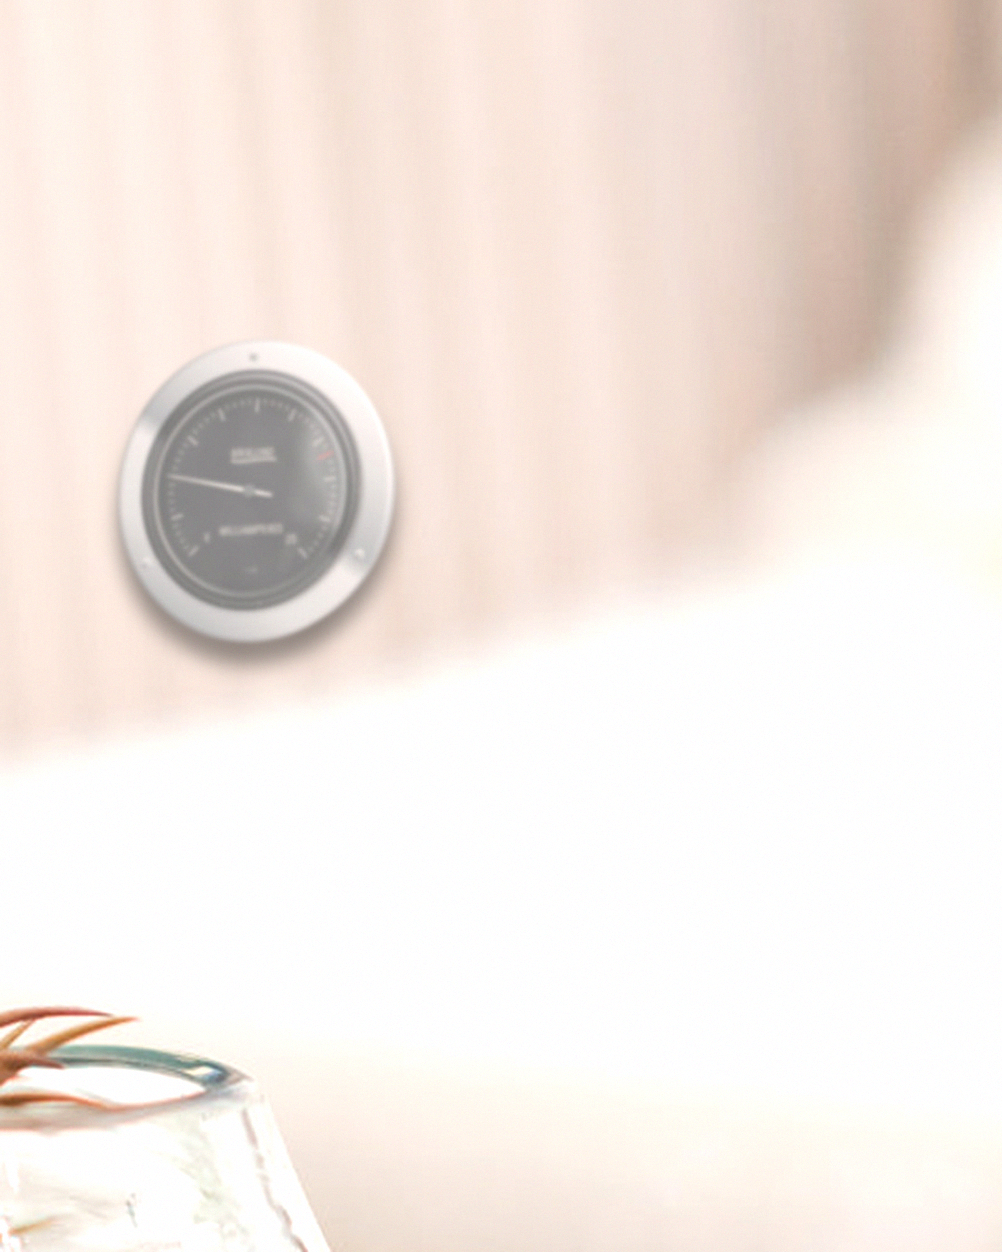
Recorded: 5 mA
